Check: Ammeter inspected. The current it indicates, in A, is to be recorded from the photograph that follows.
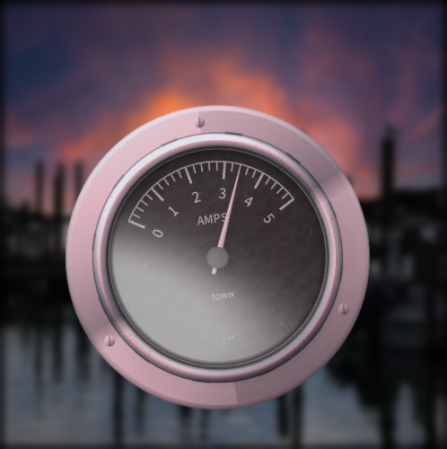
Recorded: 3.4 A
